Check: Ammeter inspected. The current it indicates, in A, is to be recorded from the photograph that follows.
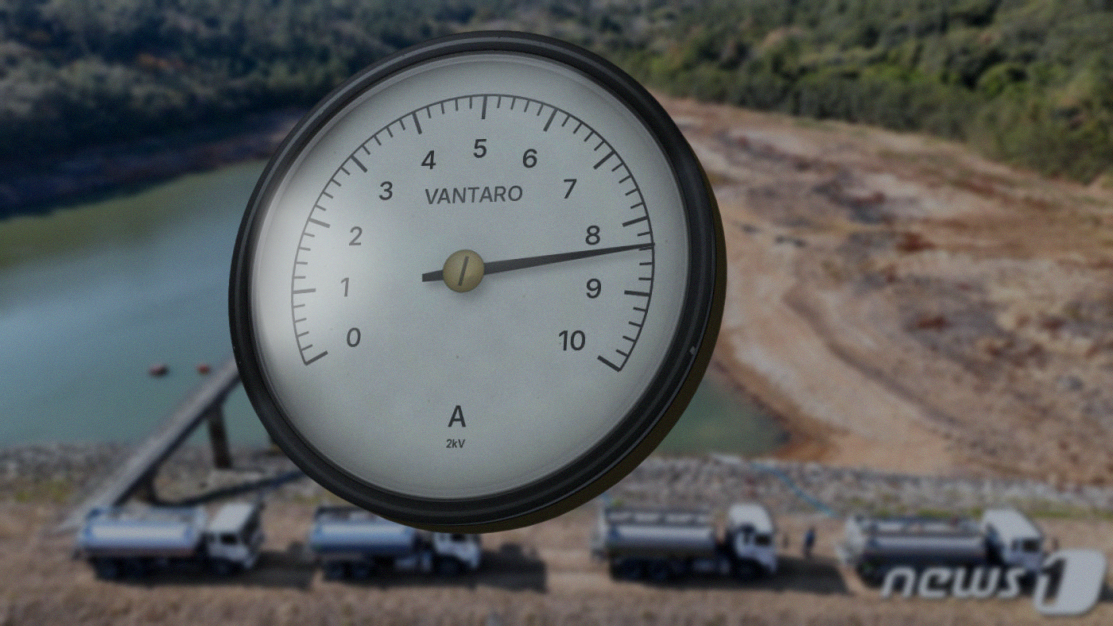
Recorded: 8.4 A
